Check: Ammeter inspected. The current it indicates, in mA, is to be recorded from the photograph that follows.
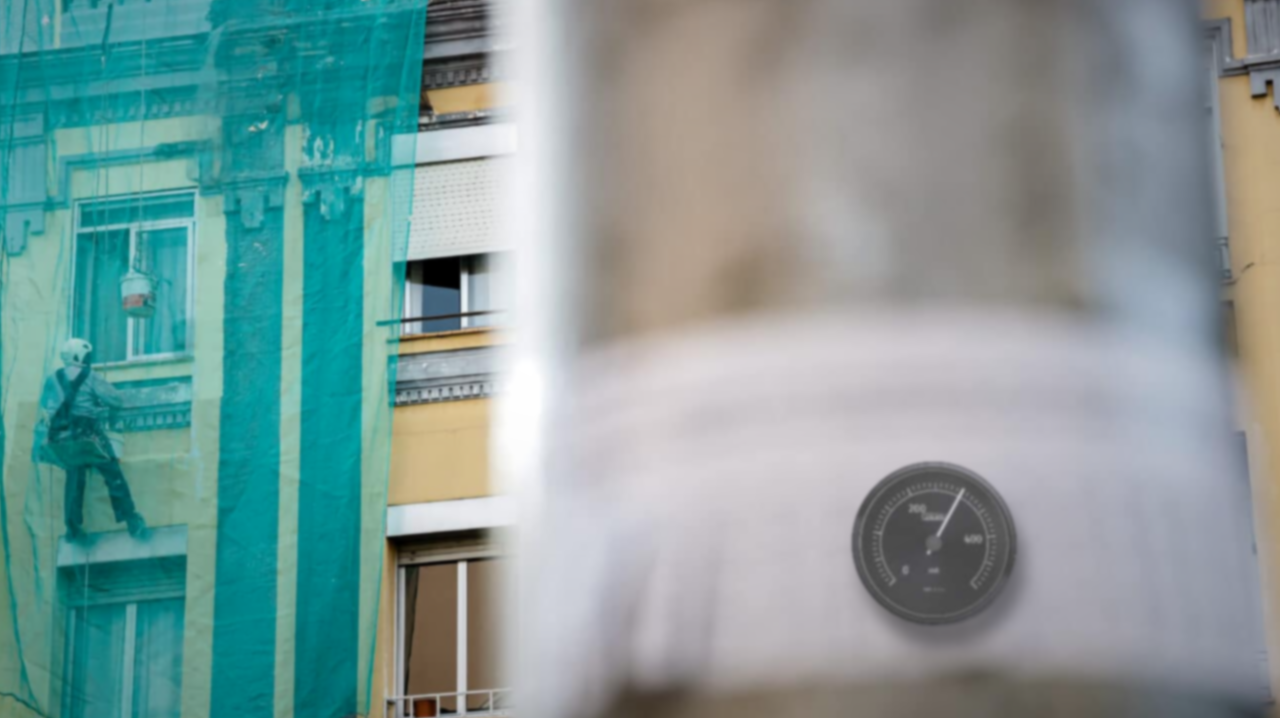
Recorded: 300 mA
